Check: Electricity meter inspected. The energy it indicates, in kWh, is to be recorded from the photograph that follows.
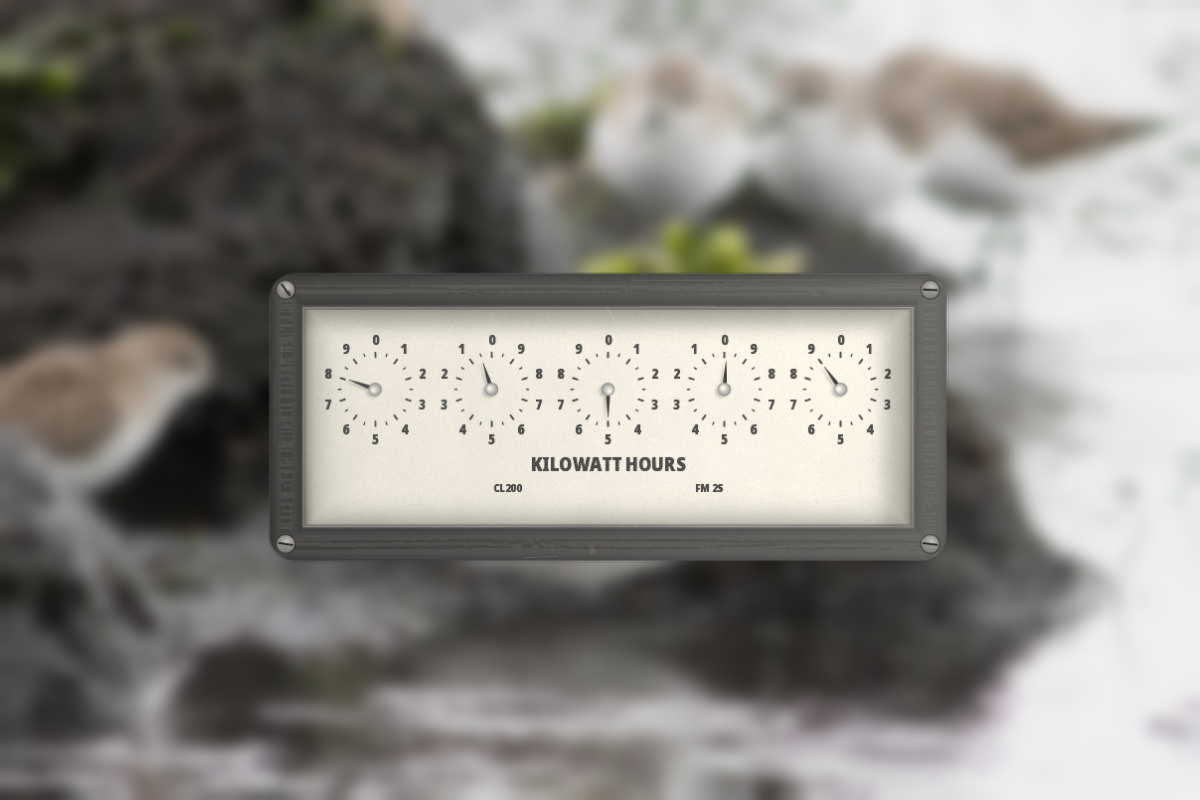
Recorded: 80499 kWh
